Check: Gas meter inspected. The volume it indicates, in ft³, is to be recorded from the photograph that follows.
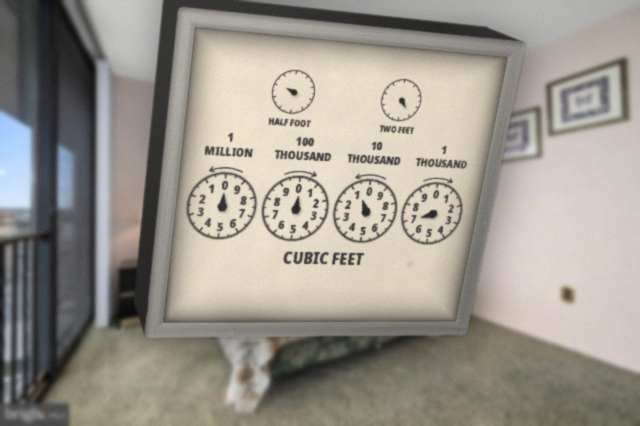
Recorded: 700 ft³
